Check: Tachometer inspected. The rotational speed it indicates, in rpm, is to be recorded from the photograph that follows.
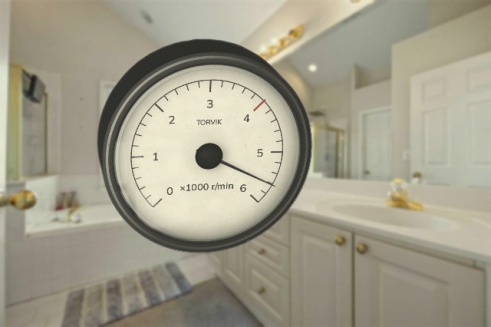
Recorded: 5600 rpm
